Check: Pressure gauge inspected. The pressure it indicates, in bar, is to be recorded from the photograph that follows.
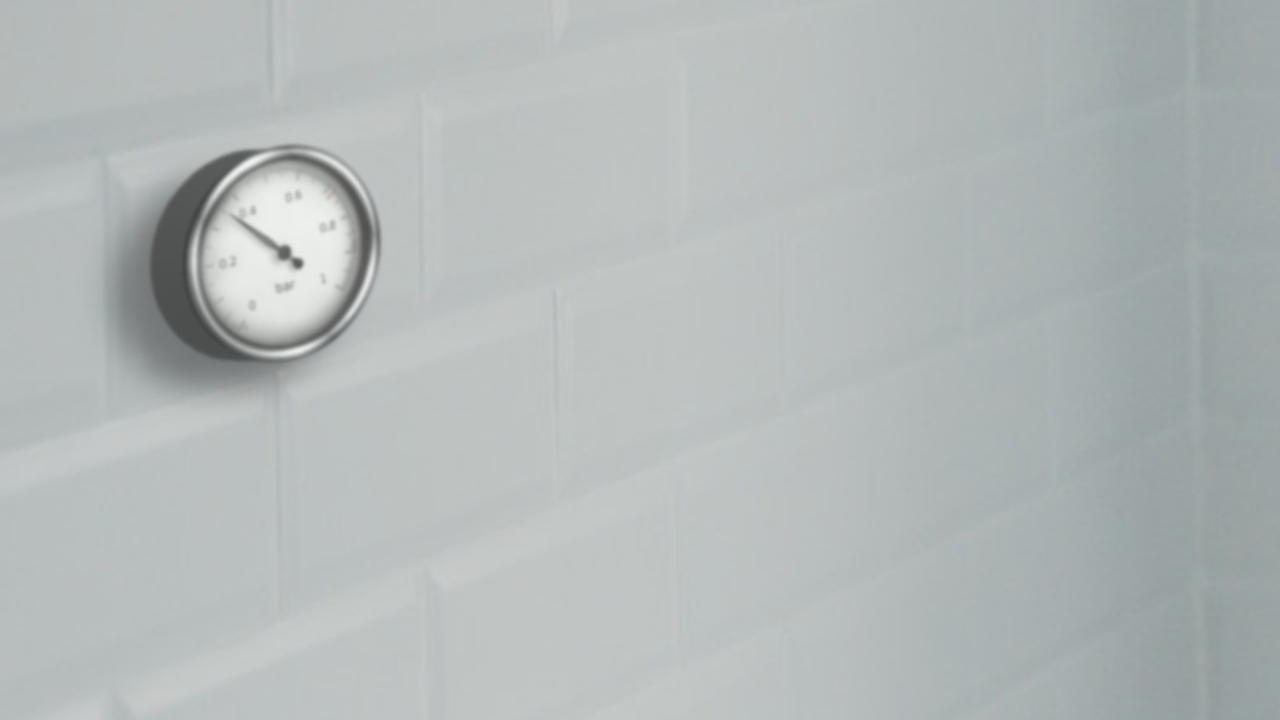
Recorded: 0.35 bar
